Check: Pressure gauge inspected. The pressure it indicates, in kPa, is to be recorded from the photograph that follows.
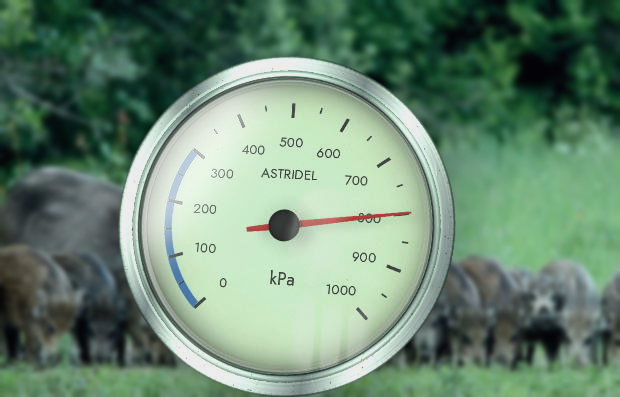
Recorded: 800 kPa
